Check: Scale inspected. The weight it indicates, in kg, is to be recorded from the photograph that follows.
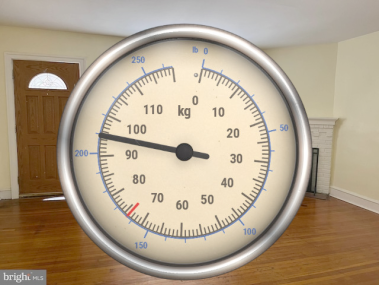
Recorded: 95 kg
